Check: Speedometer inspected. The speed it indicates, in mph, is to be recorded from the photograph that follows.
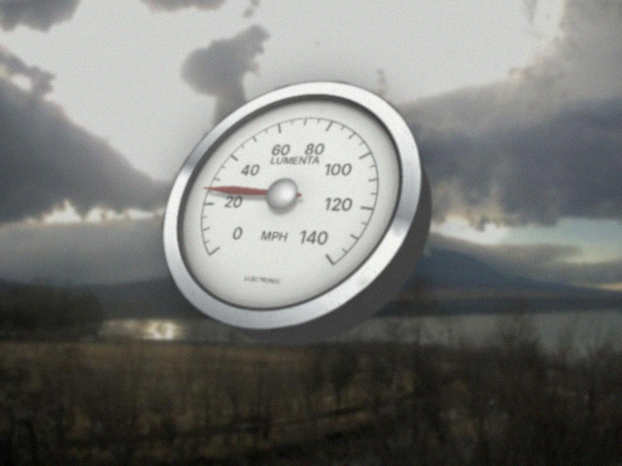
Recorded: 25 mph
